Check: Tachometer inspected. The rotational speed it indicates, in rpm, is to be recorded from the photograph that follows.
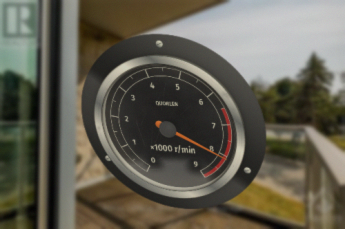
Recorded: 8000 rpm
